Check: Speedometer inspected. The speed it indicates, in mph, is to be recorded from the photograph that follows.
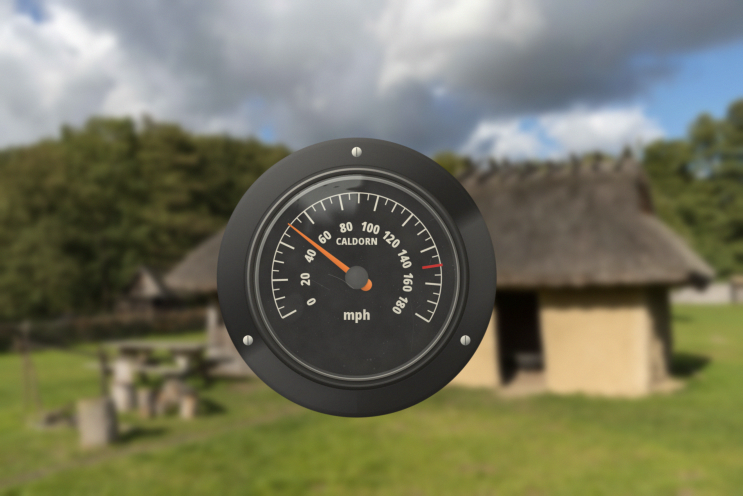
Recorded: 50 mph
